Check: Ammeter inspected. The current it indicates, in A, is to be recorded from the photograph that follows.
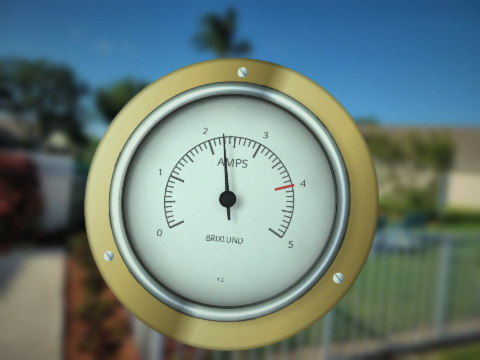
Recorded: 2.3 A
